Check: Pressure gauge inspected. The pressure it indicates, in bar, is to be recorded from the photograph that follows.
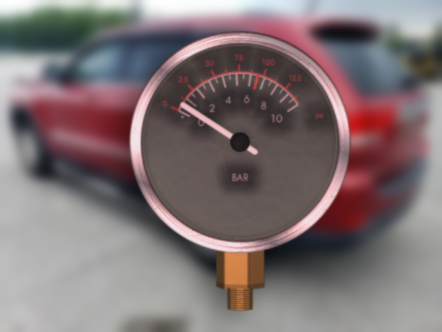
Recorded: 0.5 bar
